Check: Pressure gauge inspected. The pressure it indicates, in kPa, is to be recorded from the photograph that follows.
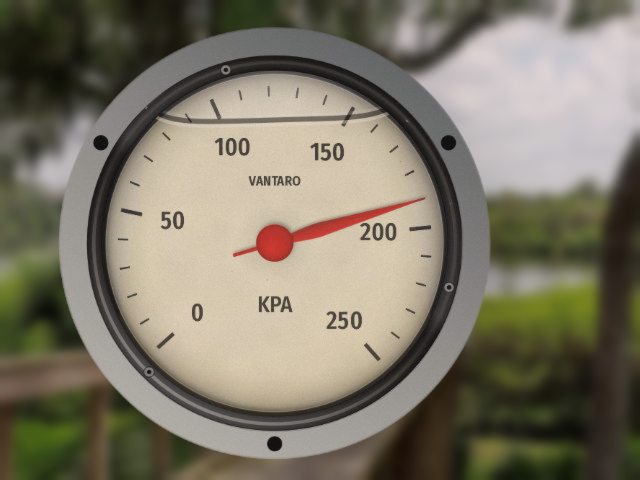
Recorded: 190 kPa
